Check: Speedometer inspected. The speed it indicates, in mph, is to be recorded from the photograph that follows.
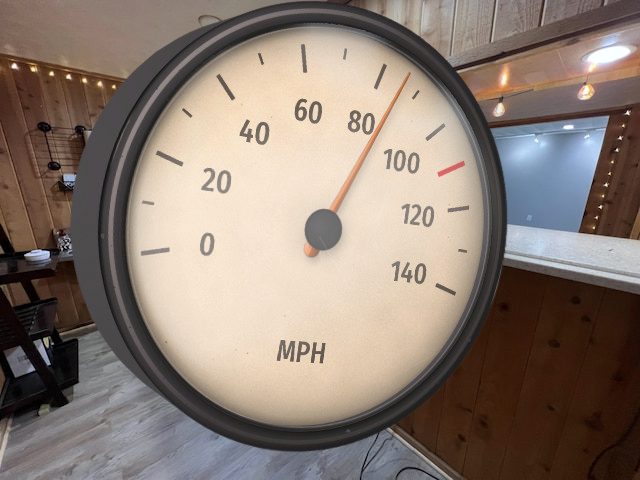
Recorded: 85 mph
